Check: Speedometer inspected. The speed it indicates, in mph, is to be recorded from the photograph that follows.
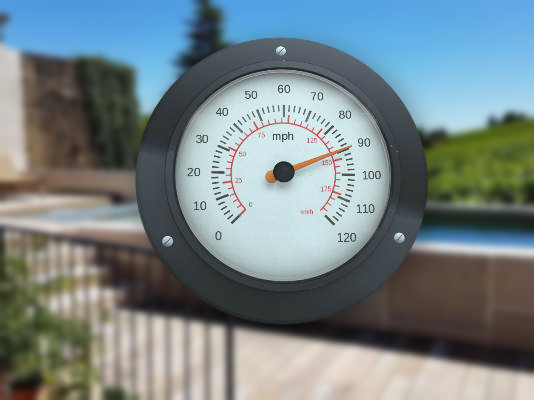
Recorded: 90 mph
